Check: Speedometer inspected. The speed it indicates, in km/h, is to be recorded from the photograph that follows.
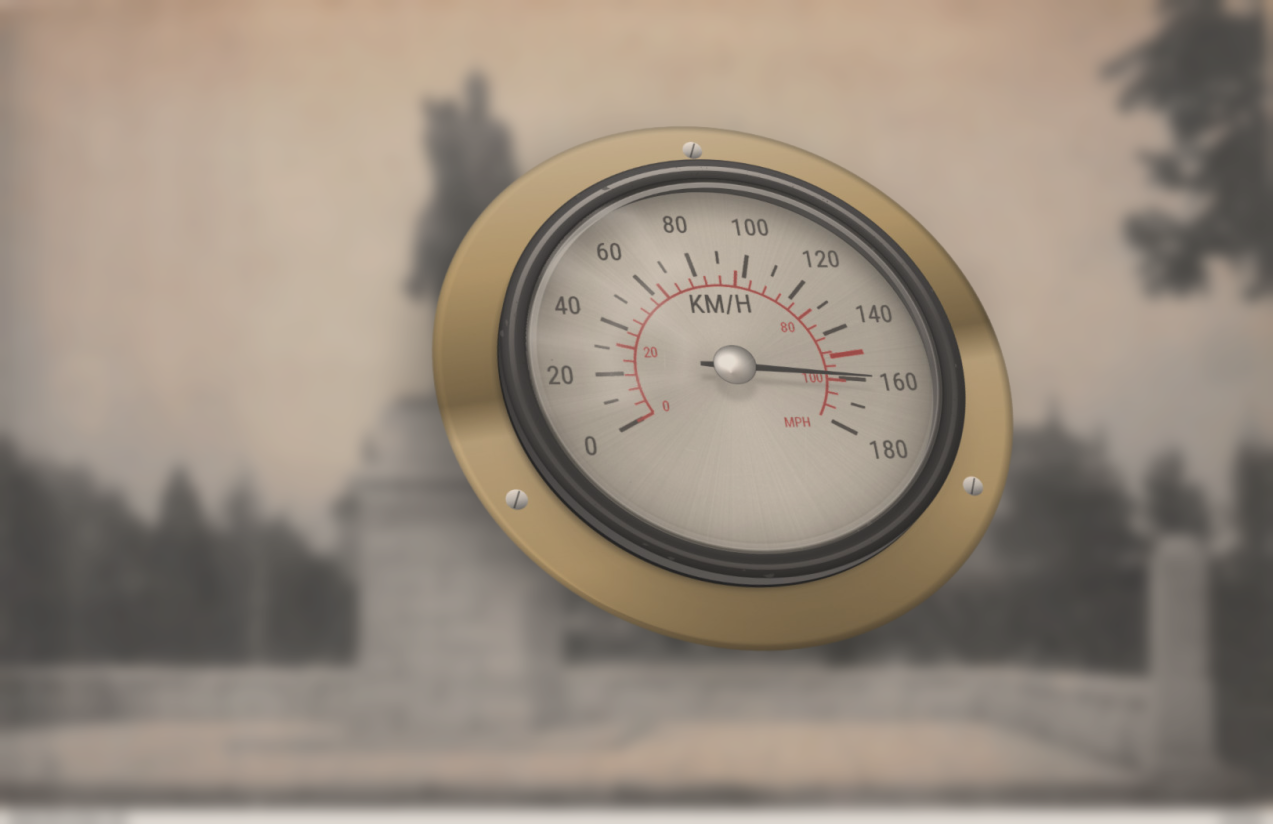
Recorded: 160 km/h
